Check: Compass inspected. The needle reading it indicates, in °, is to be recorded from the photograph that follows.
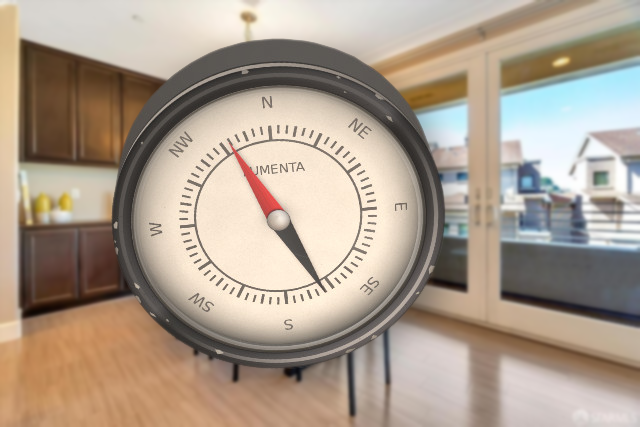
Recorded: 335 °
